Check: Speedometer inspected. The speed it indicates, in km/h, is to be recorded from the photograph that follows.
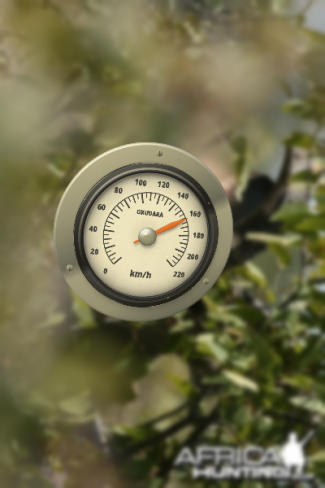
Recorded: 160 km/h
